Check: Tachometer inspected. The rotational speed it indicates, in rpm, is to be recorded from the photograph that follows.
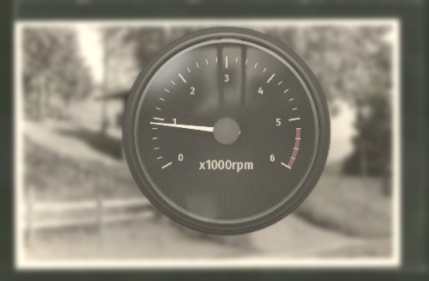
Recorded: 900 rpm
